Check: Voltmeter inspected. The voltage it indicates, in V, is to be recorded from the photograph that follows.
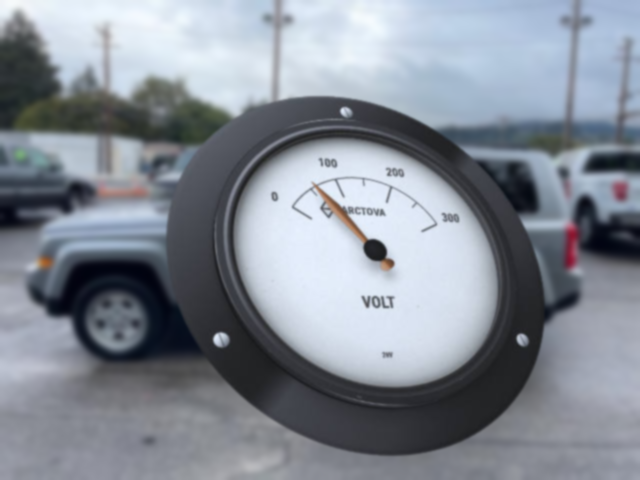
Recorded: 50 V
